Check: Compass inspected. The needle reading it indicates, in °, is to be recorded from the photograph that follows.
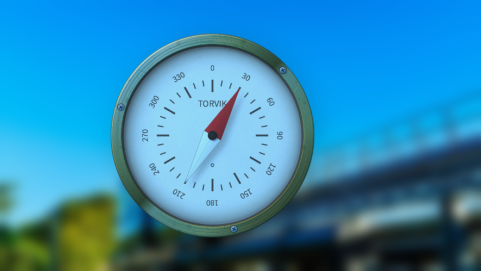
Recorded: 30 °
